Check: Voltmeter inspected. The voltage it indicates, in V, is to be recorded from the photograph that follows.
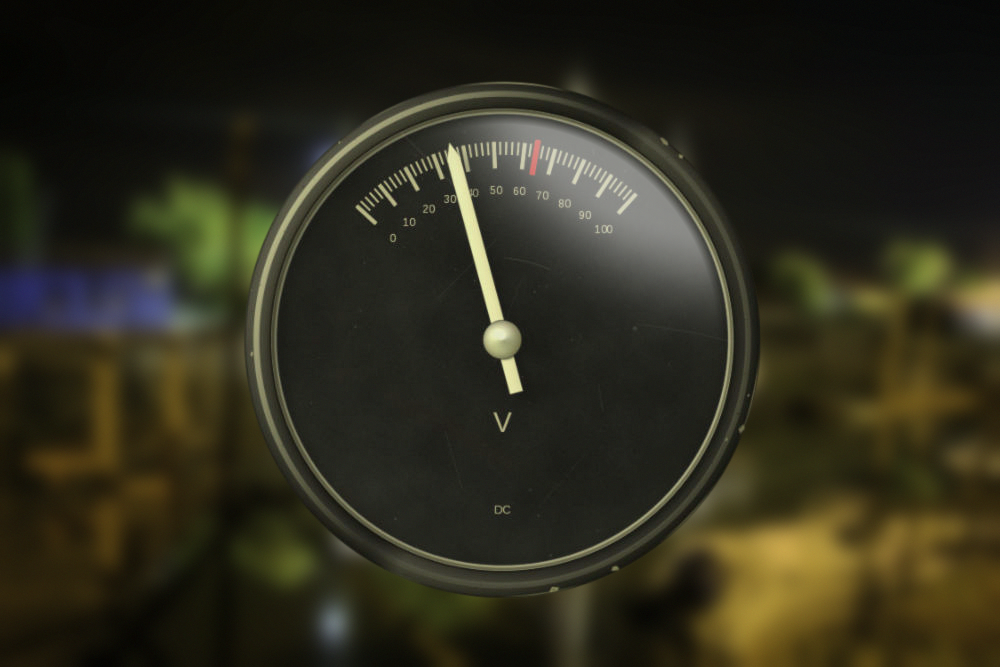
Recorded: 36 V
